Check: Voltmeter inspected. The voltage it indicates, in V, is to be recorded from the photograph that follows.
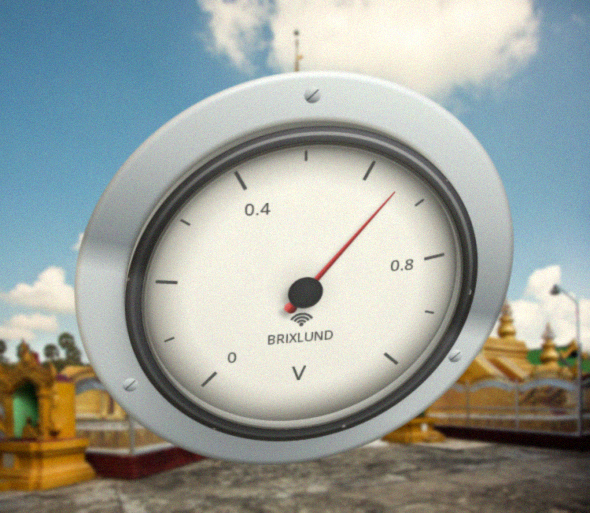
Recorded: 0.65 V
